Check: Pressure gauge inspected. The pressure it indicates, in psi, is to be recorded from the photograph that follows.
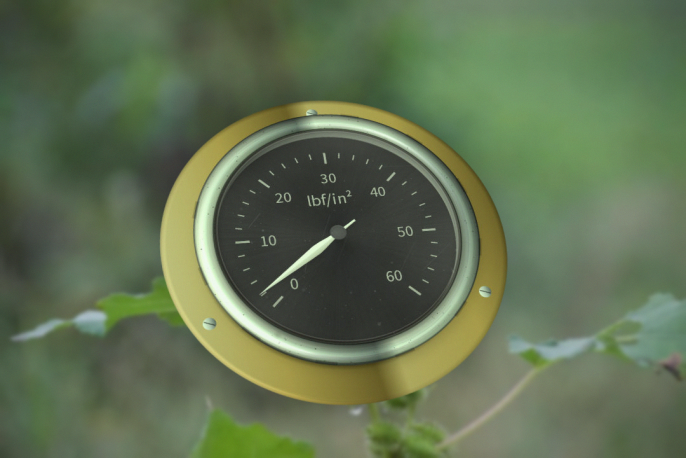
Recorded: 2 psi
